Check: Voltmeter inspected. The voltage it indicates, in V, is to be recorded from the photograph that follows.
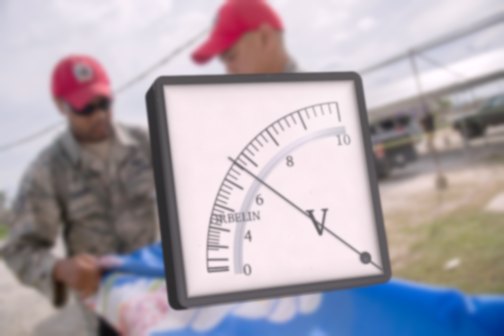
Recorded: 6.6 V
